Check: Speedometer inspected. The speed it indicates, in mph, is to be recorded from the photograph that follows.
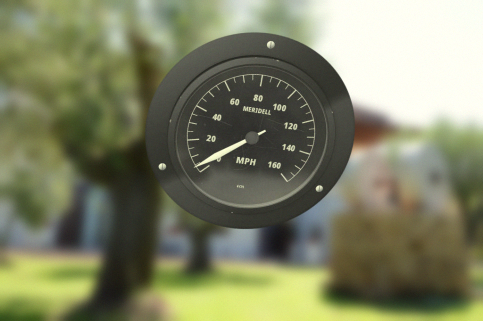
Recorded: 5 mph
